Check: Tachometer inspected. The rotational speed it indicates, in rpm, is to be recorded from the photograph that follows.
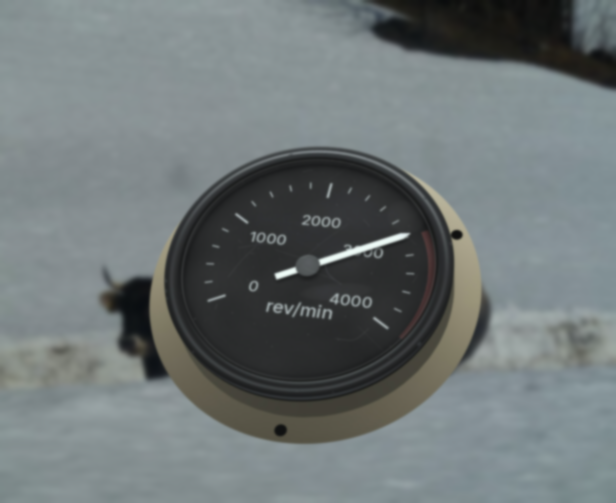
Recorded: 3000 rpm
